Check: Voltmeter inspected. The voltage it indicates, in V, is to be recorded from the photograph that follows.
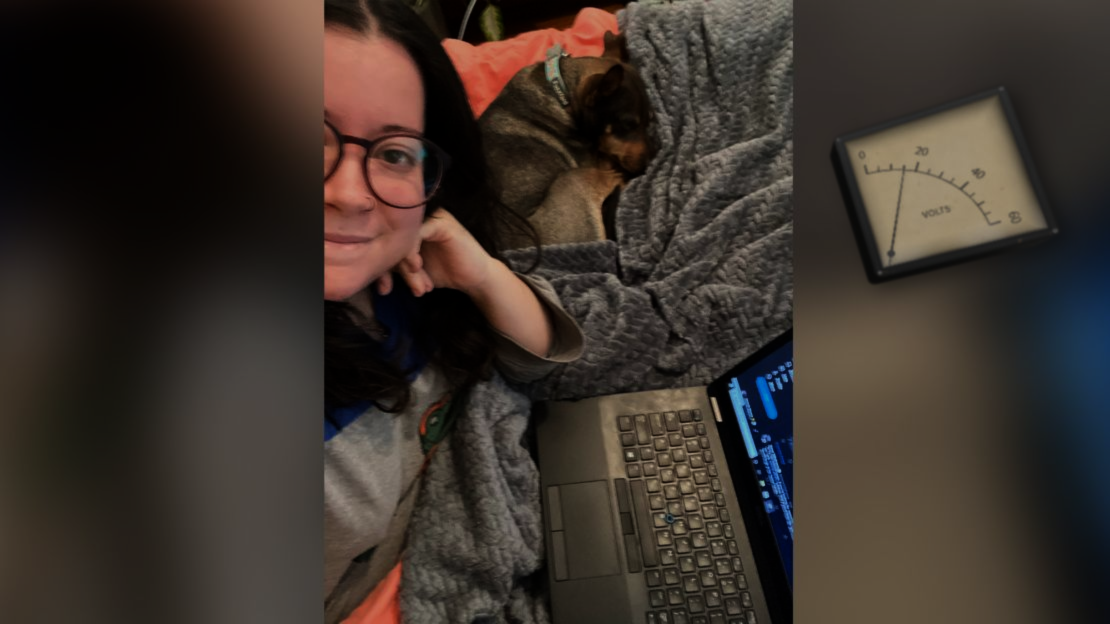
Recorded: 15 V
